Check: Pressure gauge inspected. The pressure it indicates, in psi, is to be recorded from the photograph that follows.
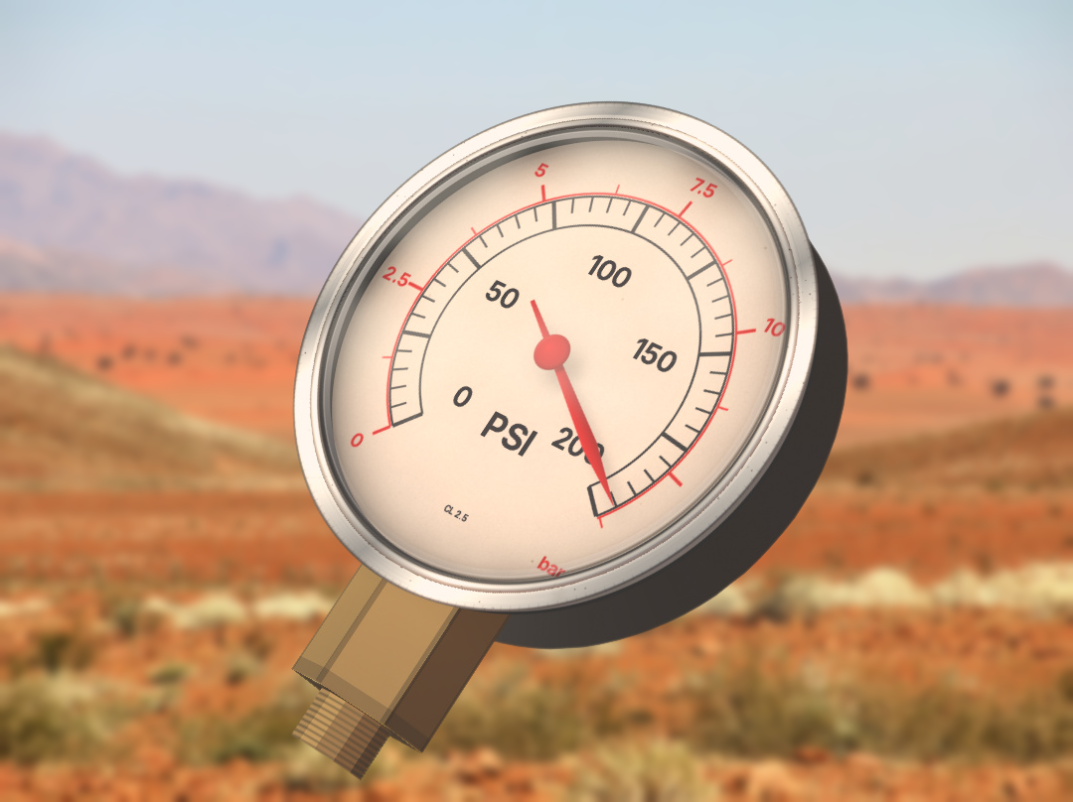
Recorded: 195 psi
